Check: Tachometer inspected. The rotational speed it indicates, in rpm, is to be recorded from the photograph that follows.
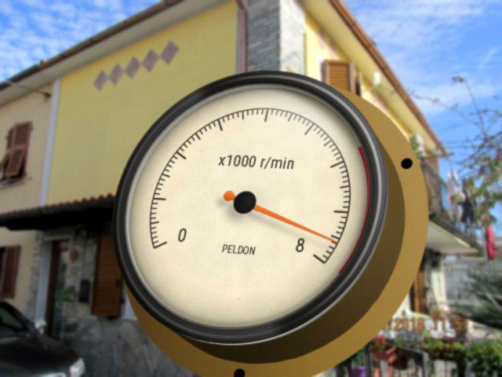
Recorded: 7600 rpm
